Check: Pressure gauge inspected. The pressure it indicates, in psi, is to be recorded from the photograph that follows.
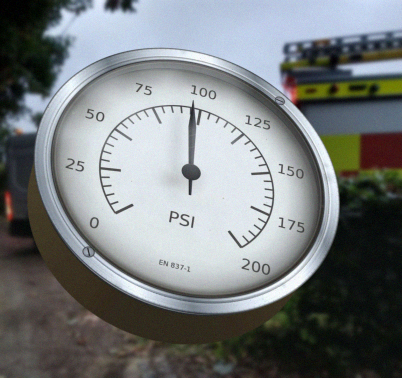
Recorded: 95 psi
